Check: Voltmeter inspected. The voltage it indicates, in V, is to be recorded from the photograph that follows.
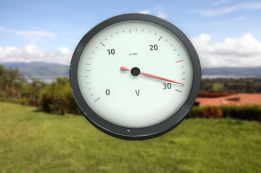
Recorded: 29 V
